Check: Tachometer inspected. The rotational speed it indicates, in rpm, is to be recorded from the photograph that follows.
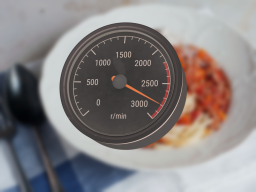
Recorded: 2800 rpm
